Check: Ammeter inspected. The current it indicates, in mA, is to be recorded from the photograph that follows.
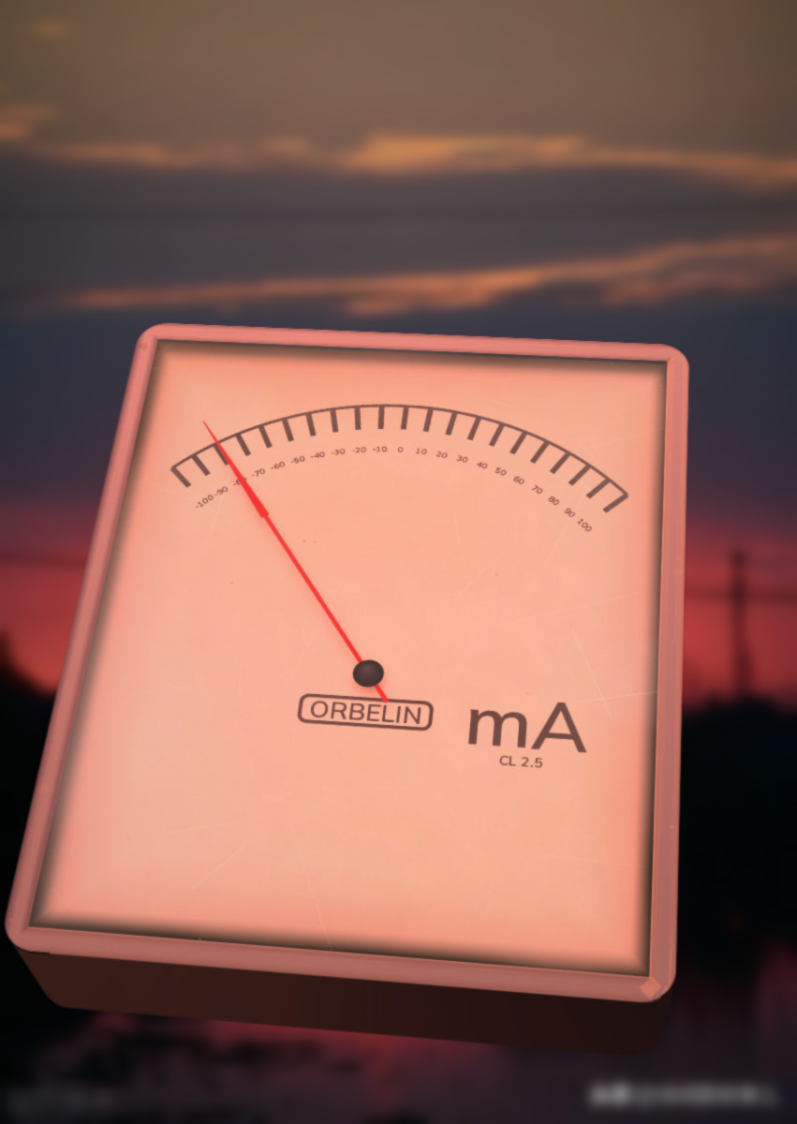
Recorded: -80 mA
